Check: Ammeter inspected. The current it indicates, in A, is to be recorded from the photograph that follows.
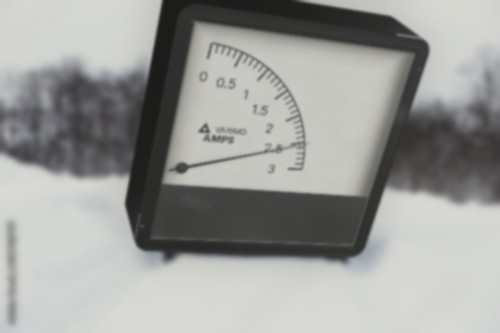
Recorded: 2.5 A
